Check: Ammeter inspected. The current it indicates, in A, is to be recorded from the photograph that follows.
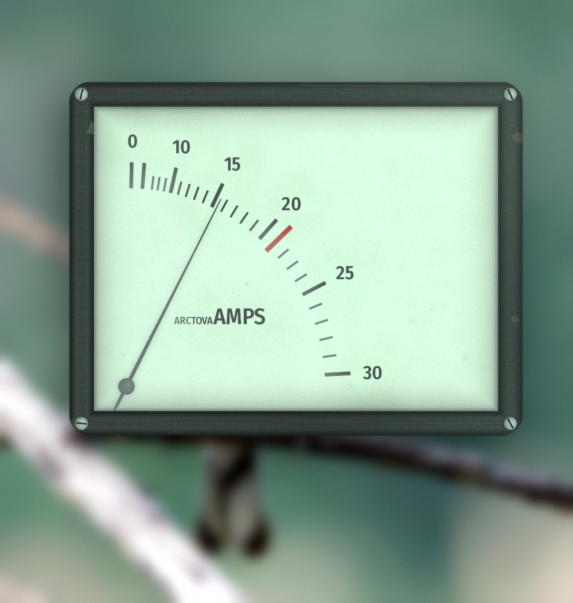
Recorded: 15.5 A
